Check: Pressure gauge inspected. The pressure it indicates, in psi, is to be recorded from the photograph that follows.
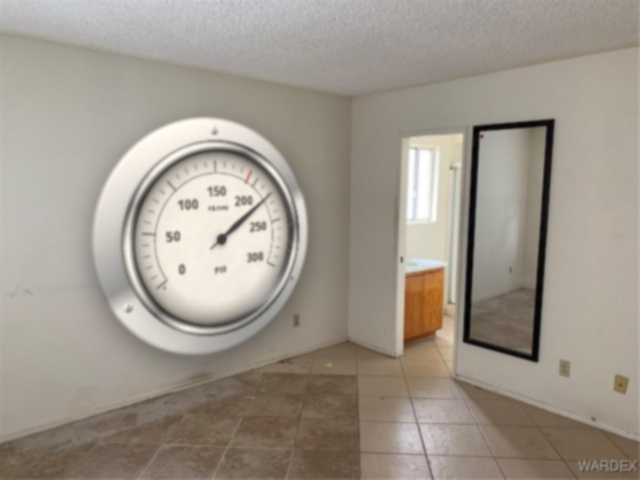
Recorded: 220 psi
